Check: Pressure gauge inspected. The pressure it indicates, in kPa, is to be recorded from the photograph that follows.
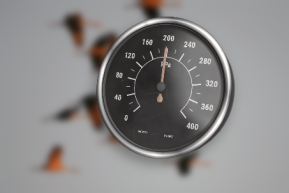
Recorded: 200 kPa
